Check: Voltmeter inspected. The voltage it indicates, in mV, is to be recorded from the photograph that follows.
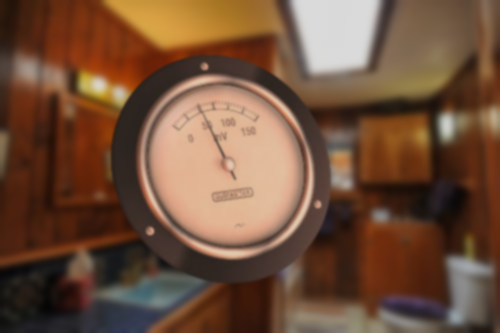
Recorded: 50 mV
